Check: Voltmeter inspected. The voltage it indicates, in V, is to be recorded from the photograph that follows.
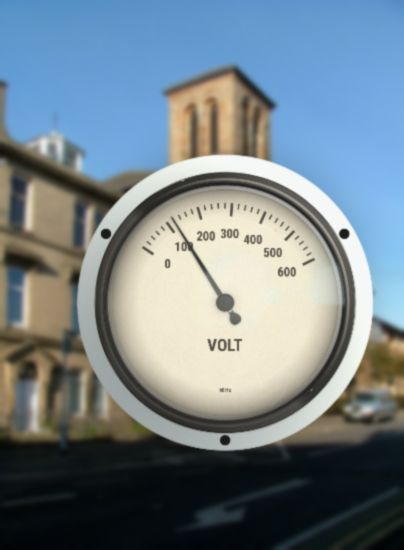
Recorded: 120 V
